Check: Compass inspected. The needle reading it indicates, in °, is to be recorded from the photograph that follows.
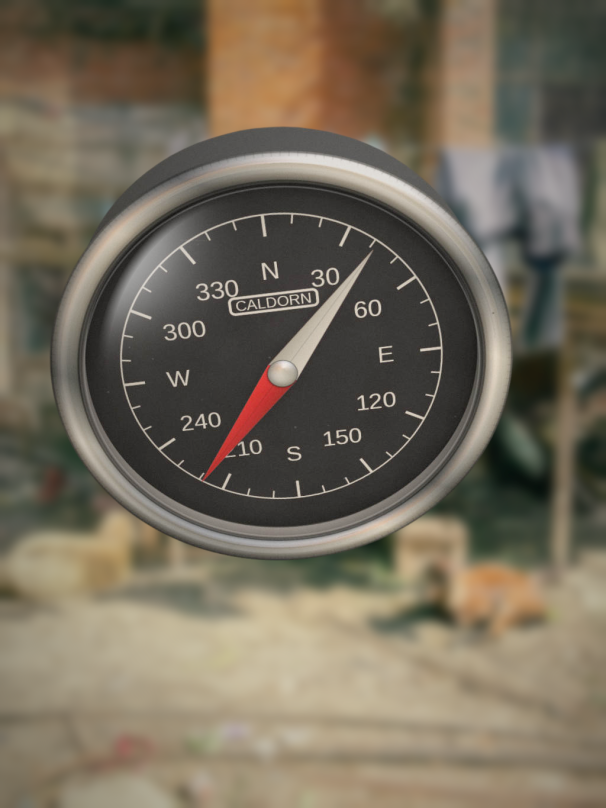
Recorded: 220 °
